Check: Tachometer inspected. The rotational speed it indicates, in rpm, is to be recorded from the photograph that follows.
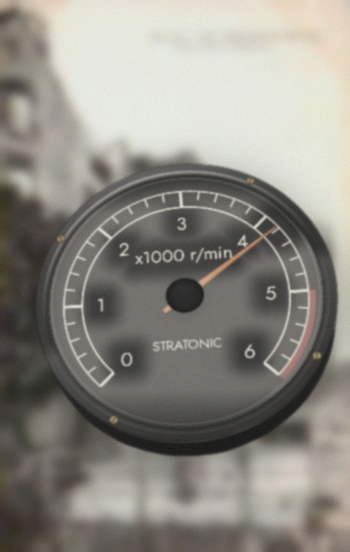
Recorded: 4200 rpm
